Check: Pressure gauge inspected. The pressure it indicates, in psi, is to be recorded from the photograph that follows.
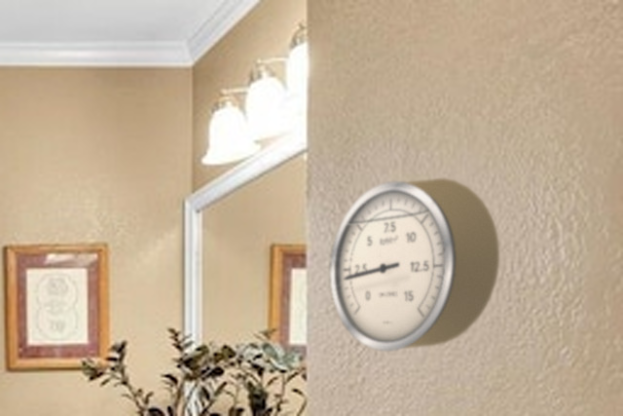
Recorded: 2 psi
